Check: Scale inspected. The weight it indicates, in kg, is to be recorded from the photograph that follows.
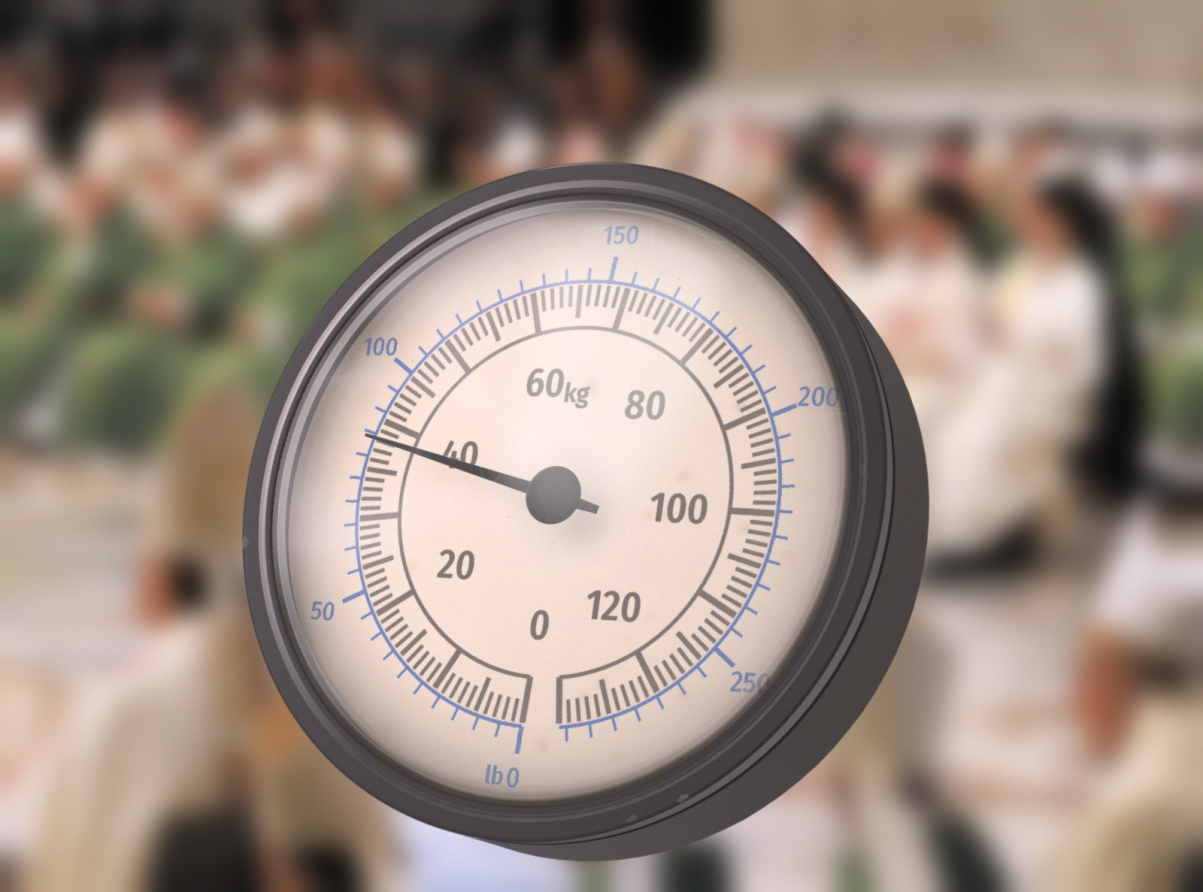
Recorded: 38 kg
